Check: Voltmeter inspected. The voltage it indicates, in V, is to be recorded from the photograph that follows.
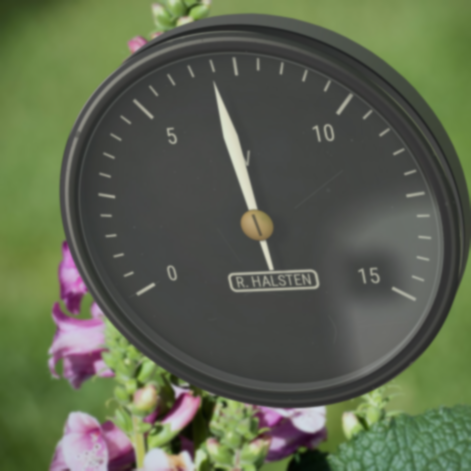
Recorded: 7 V
